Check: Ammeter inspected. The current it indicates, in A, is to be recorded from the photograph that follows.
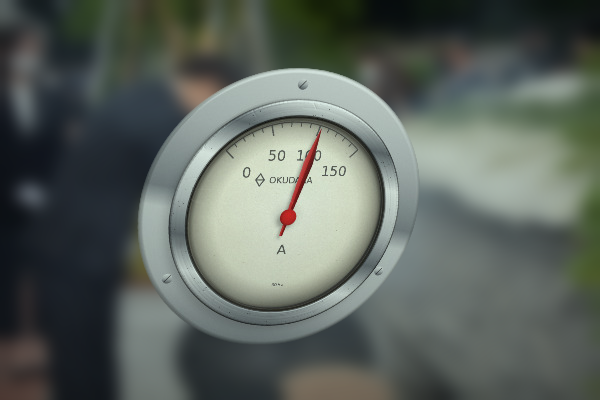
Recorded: 100 A
